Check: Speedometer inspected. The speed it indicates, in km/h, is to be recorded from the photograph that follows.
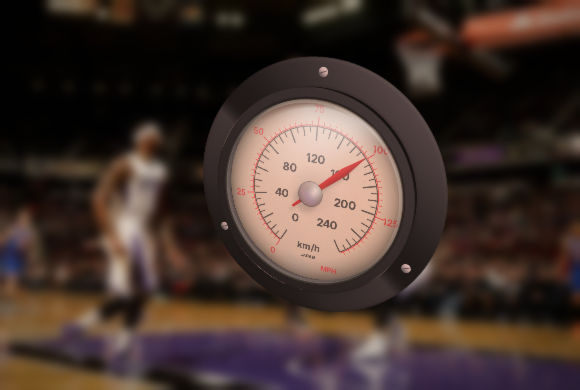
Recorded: 160 km/h
